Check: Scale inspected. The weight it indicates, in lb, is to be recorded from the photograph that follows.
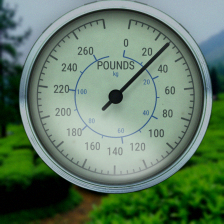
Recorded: 28 lb
